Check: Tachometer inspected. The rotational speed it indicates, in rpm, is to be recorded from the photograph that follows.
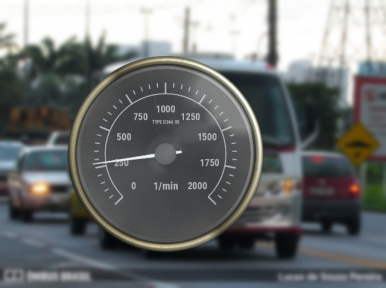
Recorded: 275 rpm
